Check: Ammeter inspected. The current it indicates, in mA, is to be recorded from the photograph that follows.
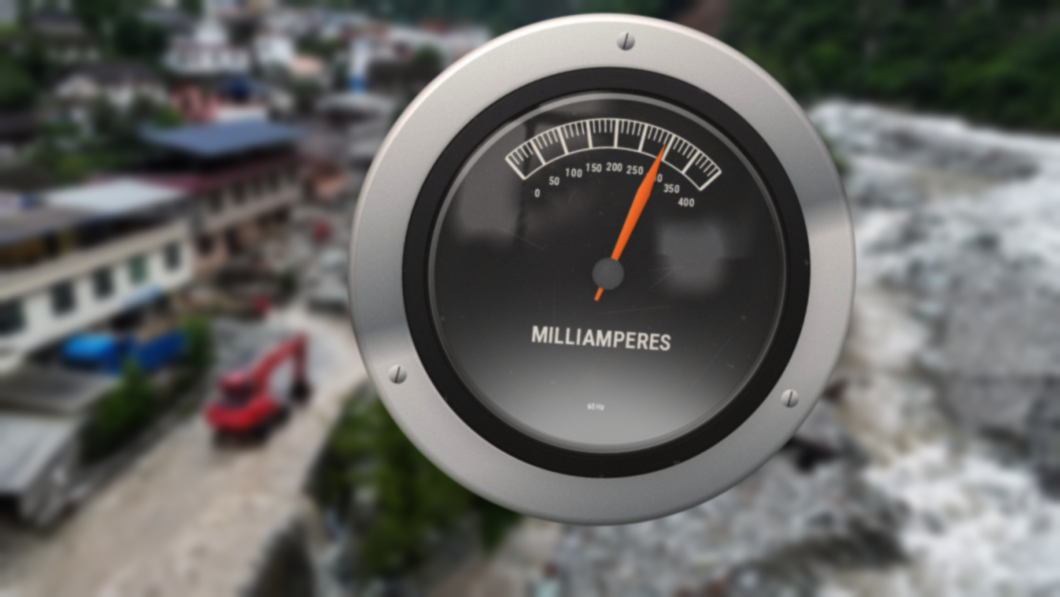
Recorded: 290 mA
